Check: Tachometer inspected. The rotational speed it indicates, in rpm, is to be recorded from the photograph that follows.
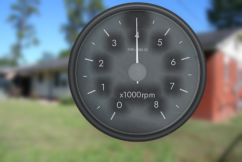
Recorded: 4000 rpm
